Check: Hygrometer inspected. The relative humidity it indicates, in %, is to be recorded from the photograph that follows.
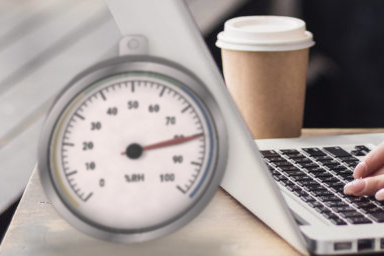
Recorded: 80 %
